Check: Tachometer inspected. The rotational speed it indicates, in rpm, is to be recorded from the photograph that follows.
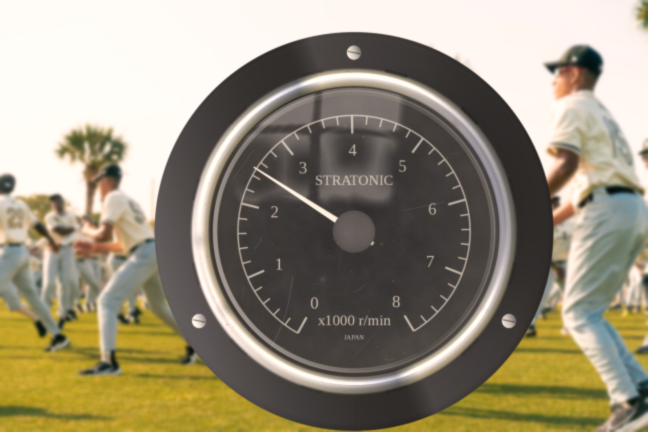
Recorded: 2500 rpm
